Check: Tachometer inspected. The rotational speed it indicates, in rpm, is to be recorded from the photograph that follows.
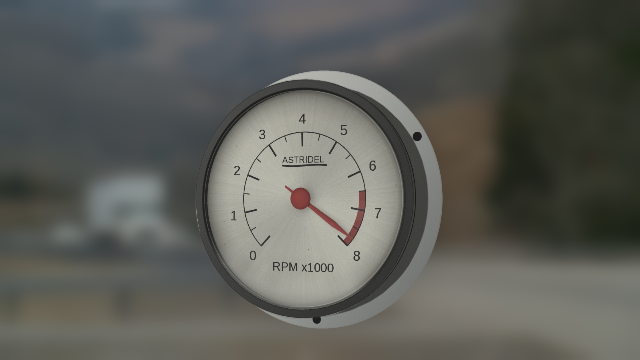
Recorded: 7750 rpm
